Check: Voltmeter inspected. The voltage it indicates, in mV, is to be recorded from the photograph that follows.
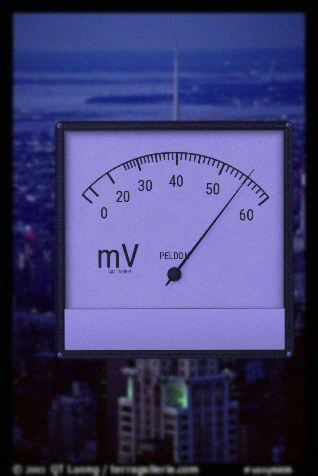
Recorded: 55 mV
